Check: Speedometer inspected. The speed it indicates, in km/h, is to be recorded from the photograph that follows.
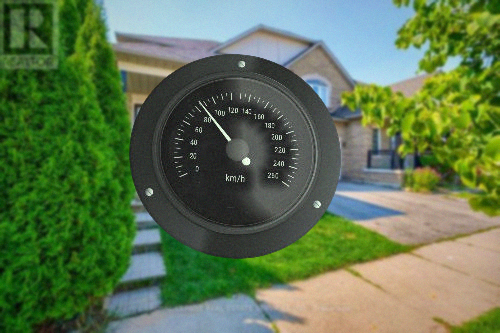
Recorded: 85 km/h
